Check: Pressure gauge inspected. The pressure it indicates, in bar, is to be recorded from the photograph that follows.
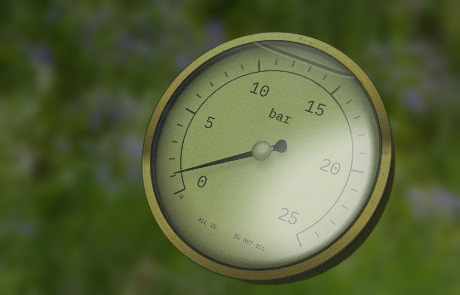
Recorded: 1 bar
